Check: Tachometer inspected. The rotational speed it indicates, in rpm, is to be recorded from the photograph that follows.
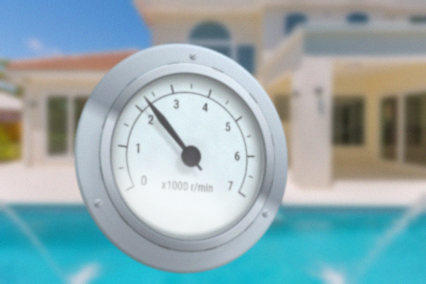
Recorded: 2250 rpm
